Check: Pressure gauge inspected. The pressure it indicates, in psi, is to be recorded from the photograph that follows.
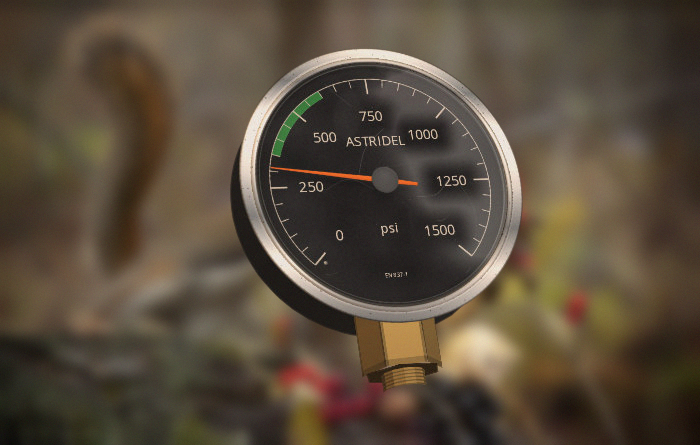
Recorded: 300 psi
